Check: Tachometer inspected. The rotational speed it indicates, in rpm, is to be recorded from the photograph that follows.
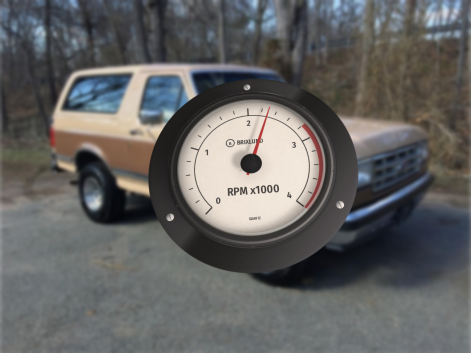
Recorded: 2300 rpm
